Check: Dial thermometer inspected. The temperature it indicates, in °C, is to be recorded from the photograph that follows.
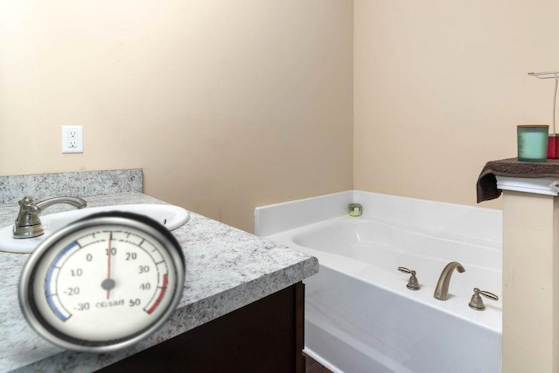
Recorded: 10 °C
